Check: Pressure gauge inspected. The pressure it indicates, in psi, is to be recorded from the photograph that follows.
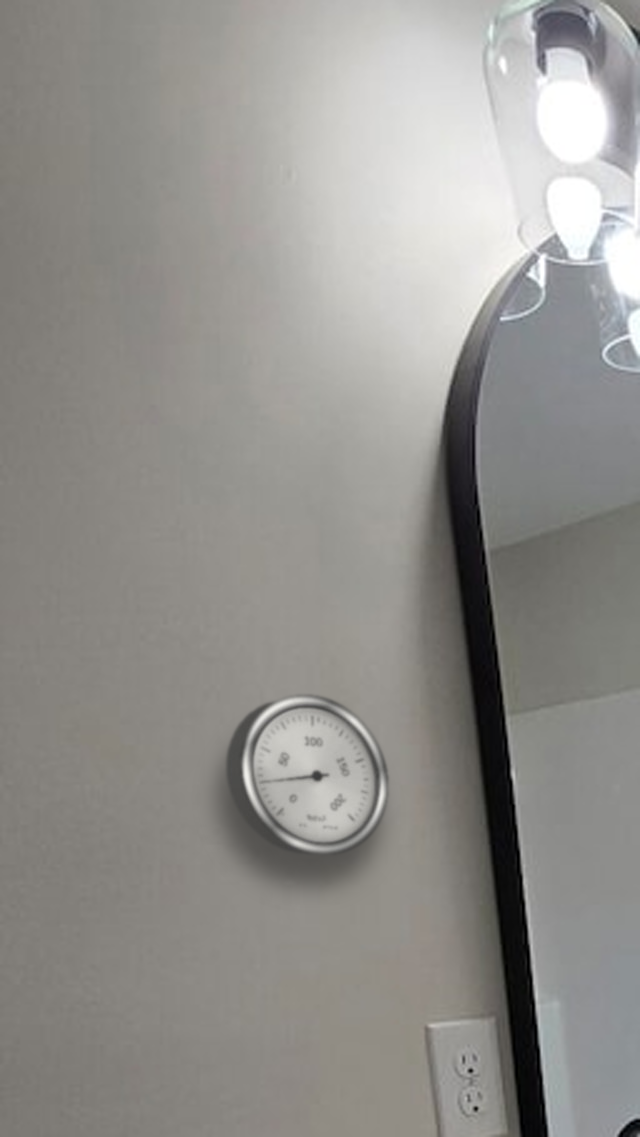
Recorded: 25 psi
